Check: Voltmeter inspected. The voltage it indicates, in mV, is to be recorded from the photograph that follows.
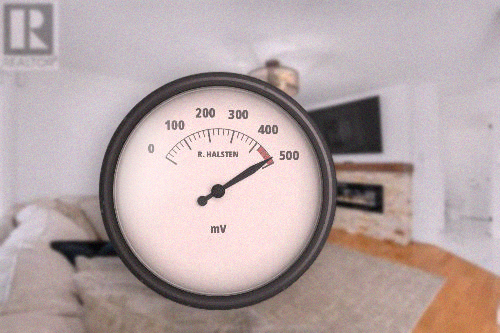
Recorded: 480 mV
